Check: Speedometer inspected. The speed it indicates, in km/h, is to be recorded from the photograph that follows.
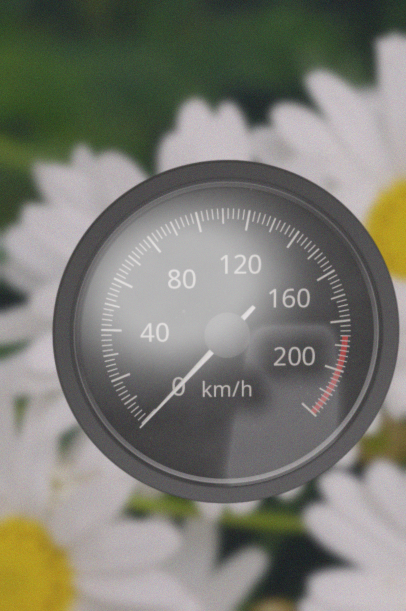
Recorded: 0 km/h
